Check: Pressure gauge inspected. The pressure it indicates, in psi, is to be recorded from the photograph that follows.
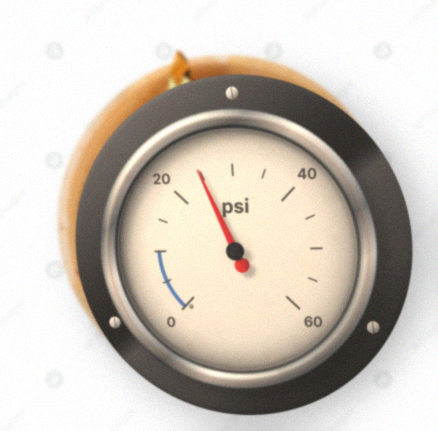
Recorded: 25 psi
